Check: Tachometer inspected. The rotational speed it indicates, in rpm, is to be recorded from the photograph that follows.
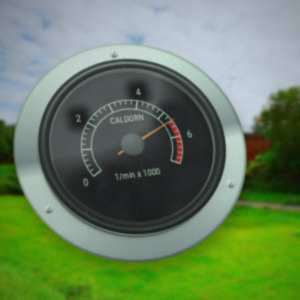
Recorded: 5400 rpm
